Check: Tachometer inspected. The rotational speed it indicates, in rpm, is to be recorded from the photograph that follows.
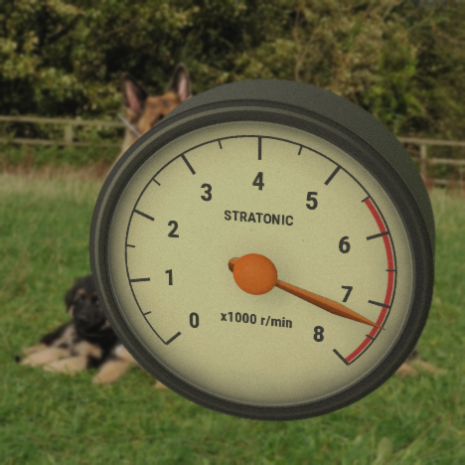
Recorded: 7250 rpm
